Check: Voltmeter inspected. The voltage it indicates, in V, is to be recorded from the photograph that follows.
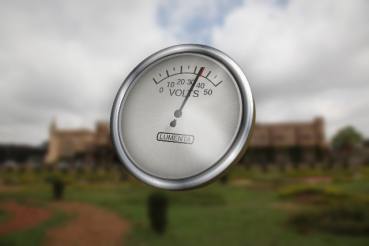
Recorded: 35 V
